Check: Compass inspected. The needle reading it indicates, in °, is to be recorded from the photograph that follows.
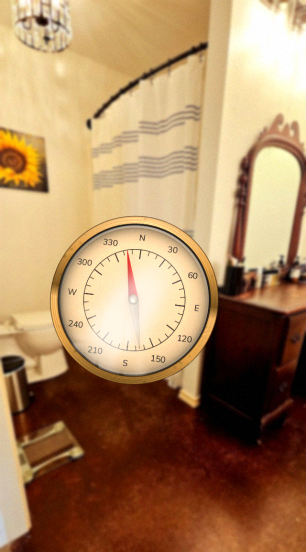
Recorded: 345 °
